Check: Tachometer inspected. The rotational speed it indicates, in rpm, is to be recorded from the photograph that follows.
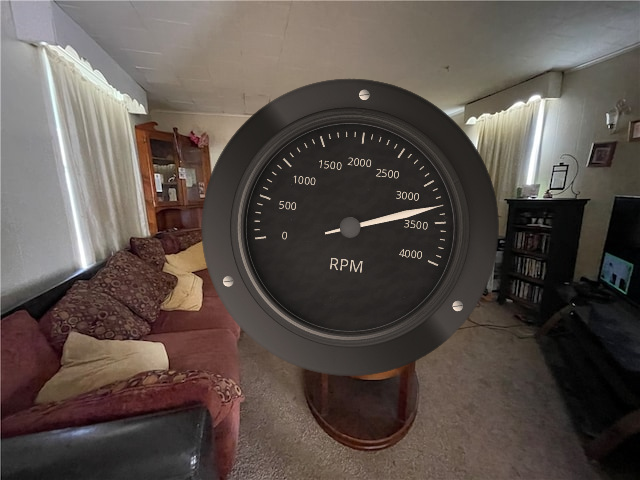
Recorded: 3300 rpm
